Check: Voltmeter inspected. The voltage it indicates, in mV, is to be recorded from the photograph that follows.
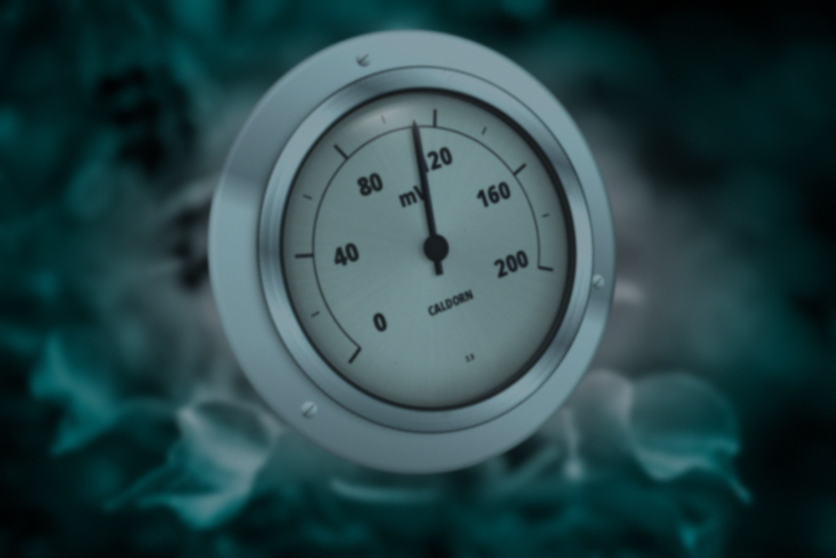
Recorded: 110 mV
